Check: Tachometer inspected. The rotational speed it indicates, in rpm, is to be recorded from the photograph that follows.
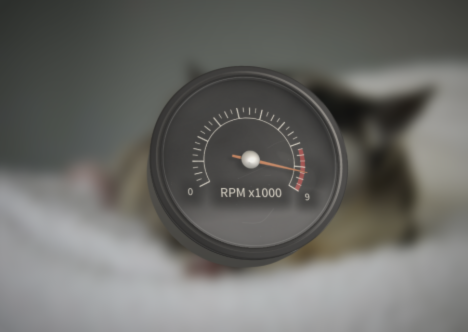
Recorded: 8250 rpm
